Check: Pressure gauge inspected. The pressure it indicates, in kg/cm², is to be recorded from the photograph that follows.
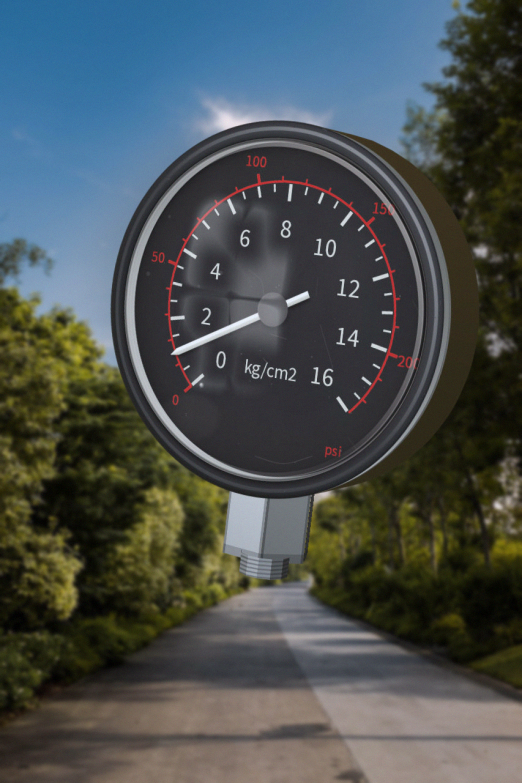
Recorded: 1 kg/cm²
